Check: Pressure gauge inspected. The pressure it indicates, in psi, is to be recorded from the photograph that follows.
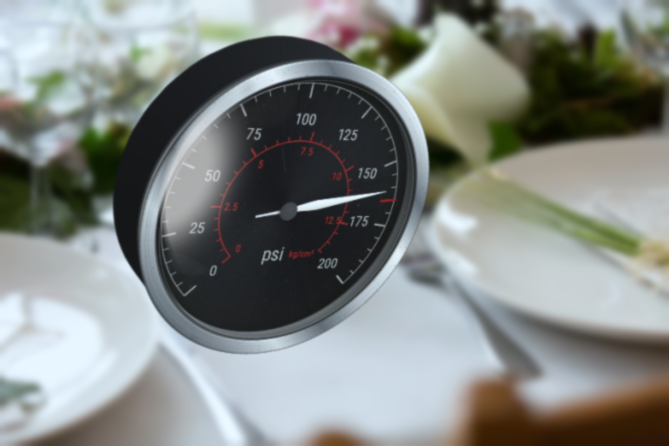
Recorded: 160 psi
